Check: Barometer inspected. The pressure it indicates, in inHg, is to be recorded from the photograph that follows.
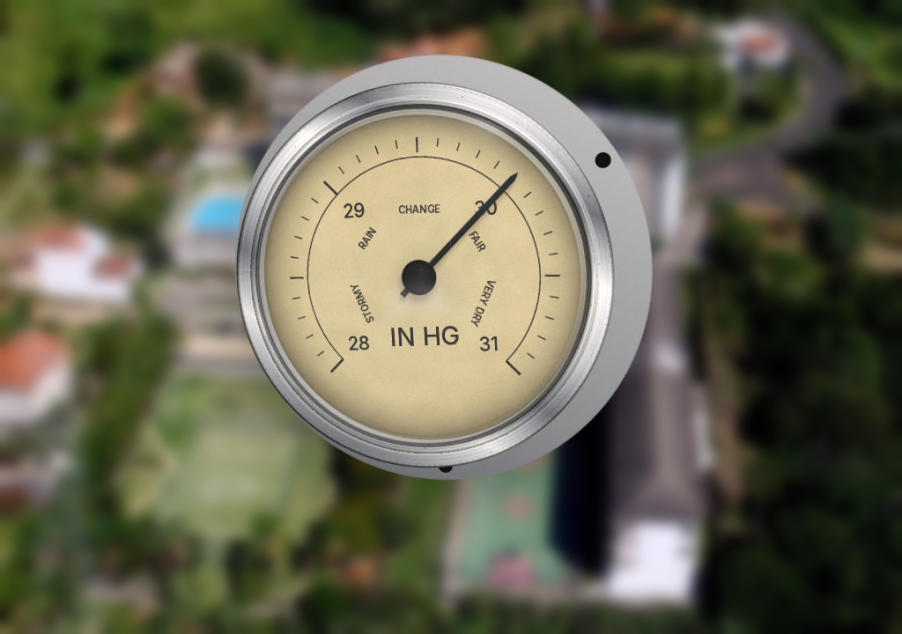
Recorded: 30 inHg
